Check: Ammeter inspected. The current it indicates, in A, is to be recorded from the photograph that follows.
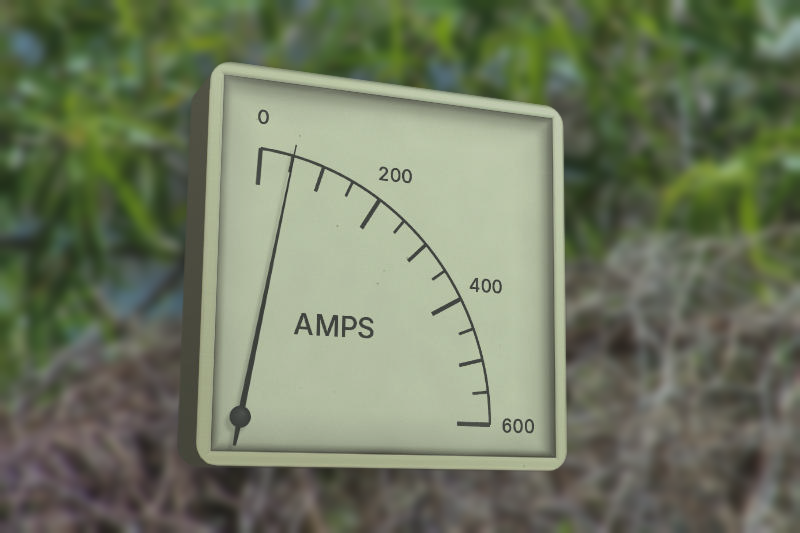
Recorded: 50 A
